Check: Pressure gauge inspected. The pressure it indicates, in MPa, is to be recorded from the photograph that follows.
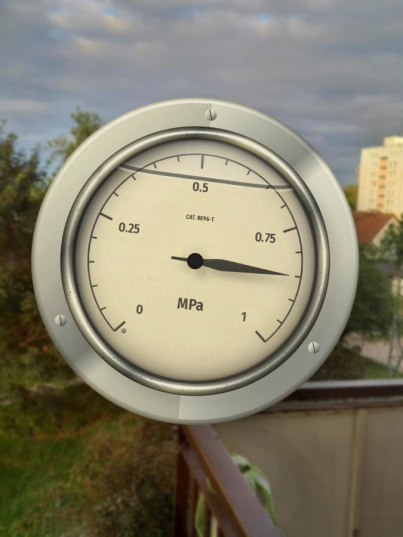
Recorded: 0.85 MPa
